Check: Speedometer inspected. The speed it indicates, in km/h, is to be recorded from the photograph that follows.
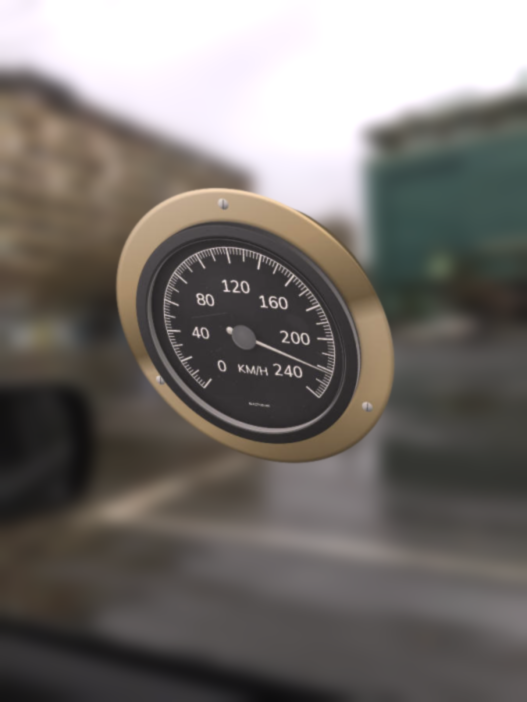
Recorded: 220 km/h
